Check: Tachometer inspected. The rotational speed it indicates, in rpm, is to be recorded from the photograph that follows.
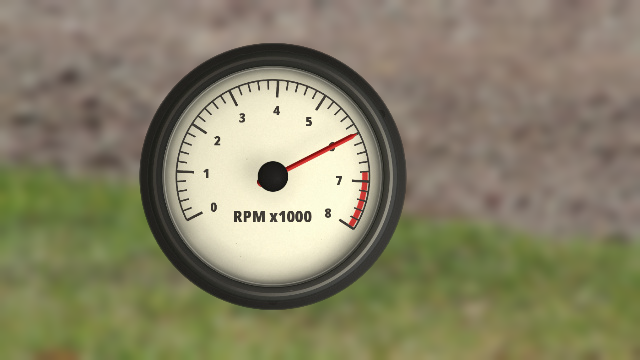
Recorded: 6000 rpm
